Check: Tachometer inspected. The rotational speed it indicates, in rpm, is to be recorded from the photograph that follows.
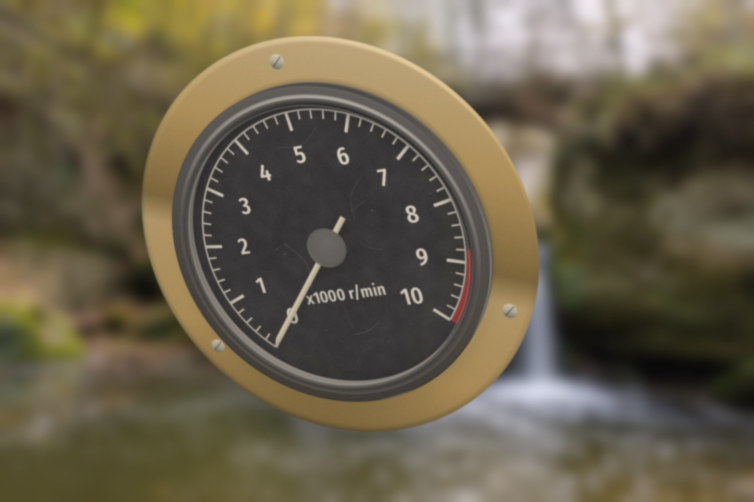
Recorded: 0 rpm
